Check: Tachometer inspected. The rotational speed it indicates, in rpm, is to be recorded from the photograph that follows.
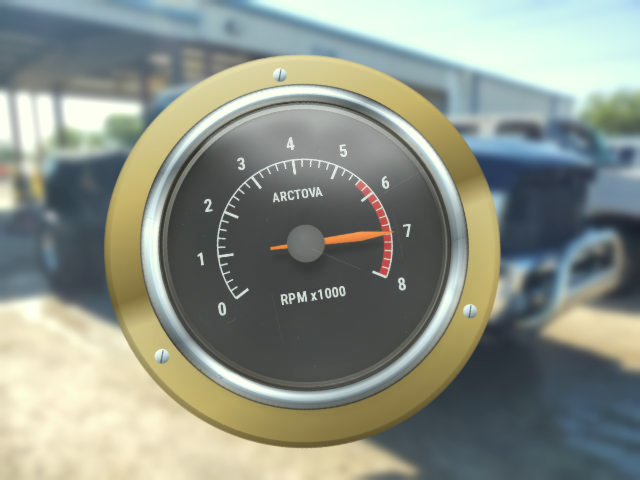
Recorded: 7000 rpm
